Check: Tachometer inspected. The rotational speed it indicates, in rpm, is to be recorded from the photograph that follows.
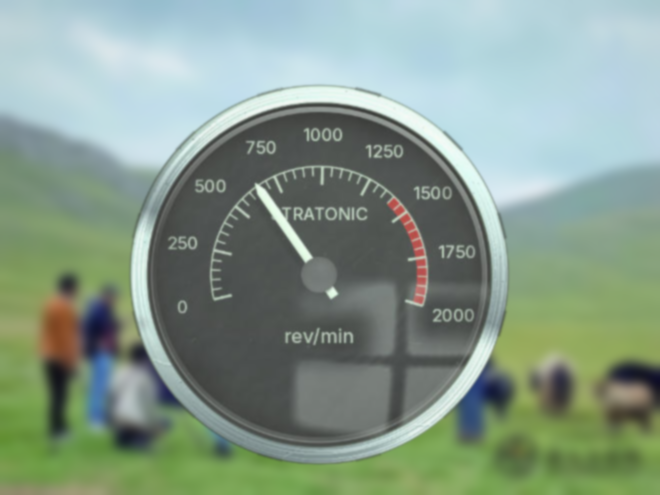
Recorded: 650 rpm
